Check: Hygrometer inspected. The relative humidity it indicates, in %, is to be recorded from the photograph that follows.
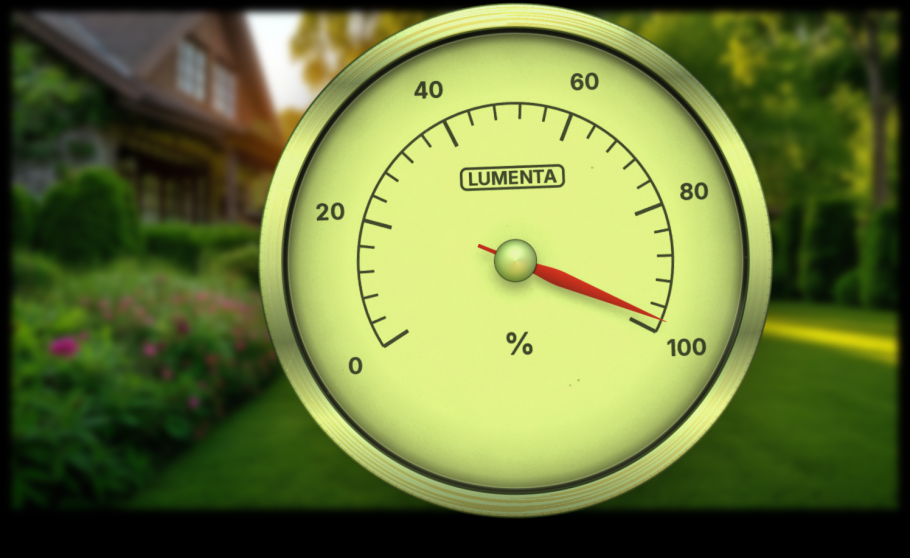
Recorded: 98 %
